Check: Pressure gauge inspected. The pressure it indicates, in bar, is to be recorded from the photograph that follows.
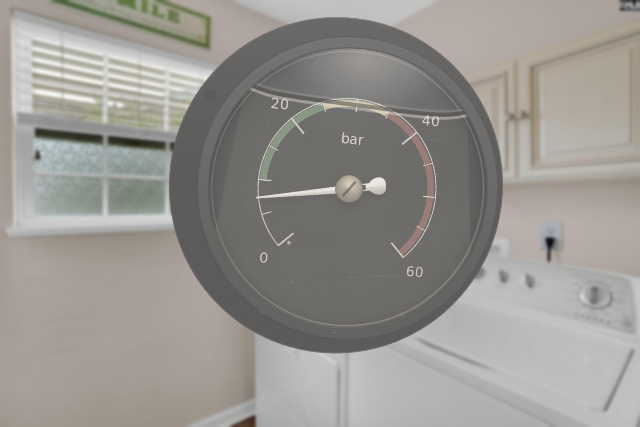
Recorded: 7.5 bar
